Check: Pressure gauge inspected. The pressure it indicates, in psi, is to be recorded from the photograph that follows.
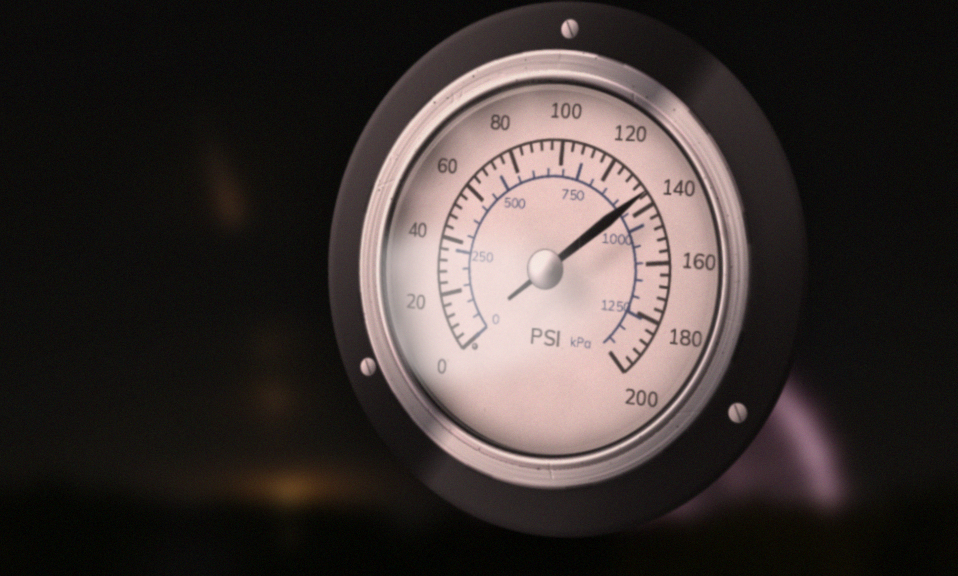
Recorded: 136 psi
